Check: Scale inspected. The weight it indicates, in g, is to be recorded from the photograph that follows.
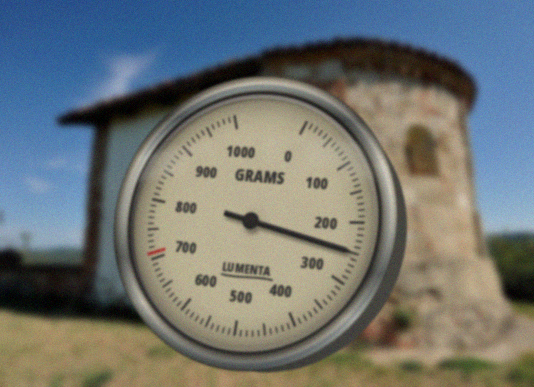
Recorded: 250 g
